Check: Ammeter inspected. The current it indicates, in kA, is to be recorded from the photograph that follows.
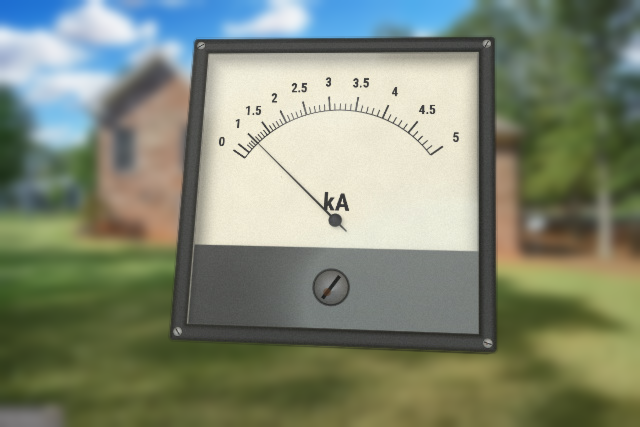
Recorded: 1 kA
